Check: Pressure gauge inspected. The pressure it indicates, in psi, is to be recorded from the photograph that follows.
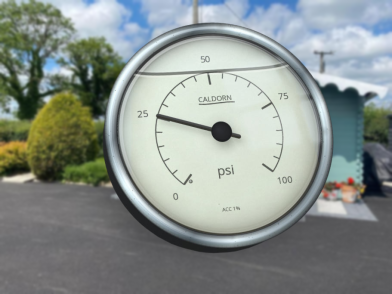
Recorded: 25 psi
